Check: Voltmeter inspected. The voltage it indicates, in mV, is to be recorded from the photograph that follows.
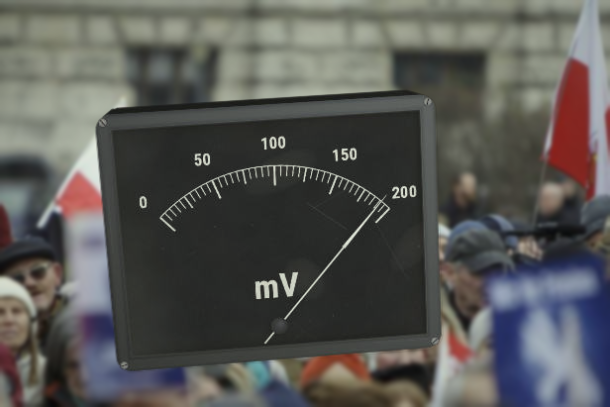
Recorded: 190 mV
